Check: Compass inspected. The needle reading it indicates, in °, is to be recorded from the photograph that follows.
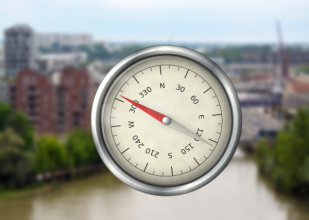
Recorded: 305 °
